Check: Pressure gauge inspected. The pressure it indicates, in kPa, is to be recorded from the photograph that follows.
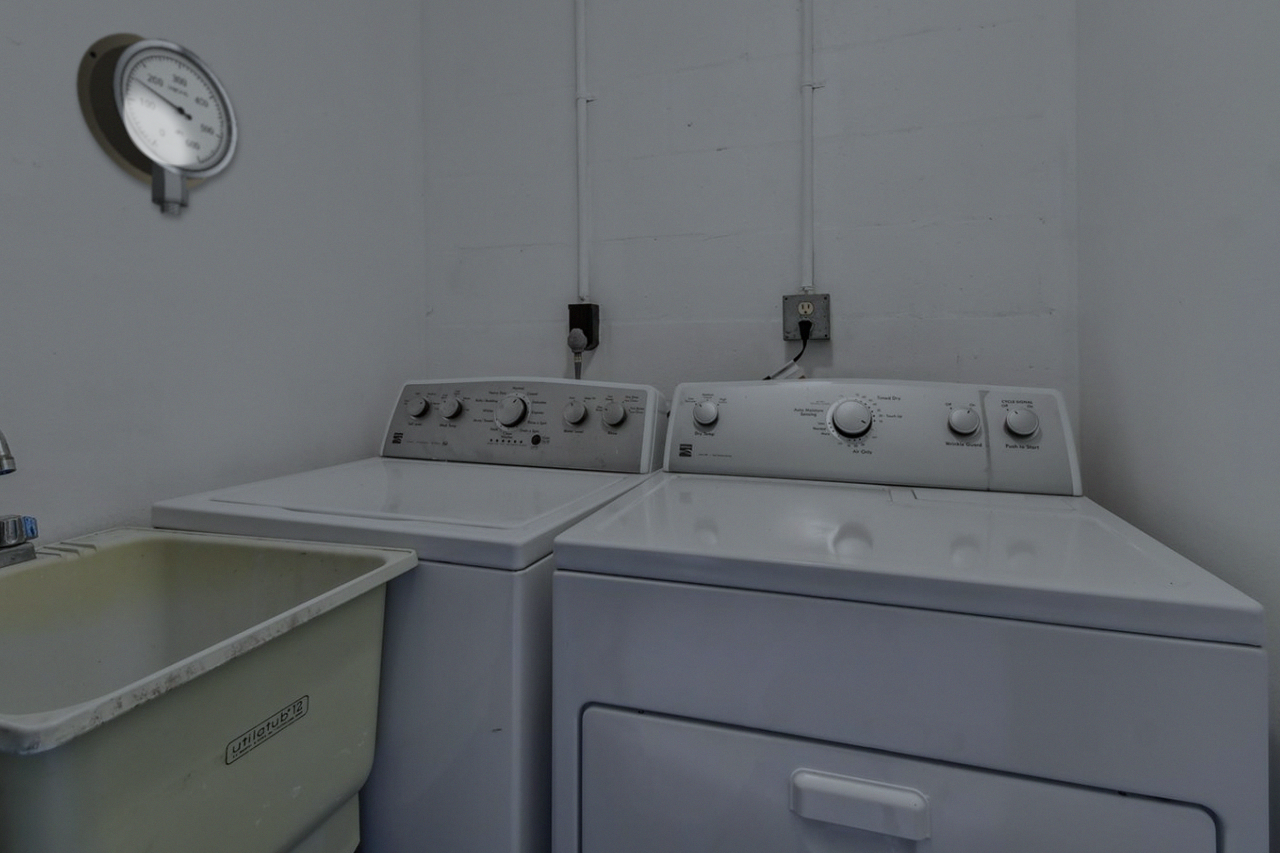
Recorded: 150 kPa
